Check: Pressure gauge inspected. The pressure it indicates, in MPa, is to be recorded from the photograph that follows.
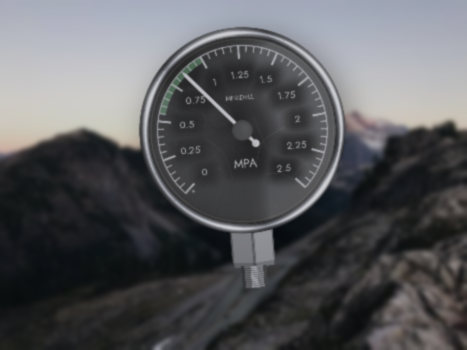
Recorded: 0.85 MPa
